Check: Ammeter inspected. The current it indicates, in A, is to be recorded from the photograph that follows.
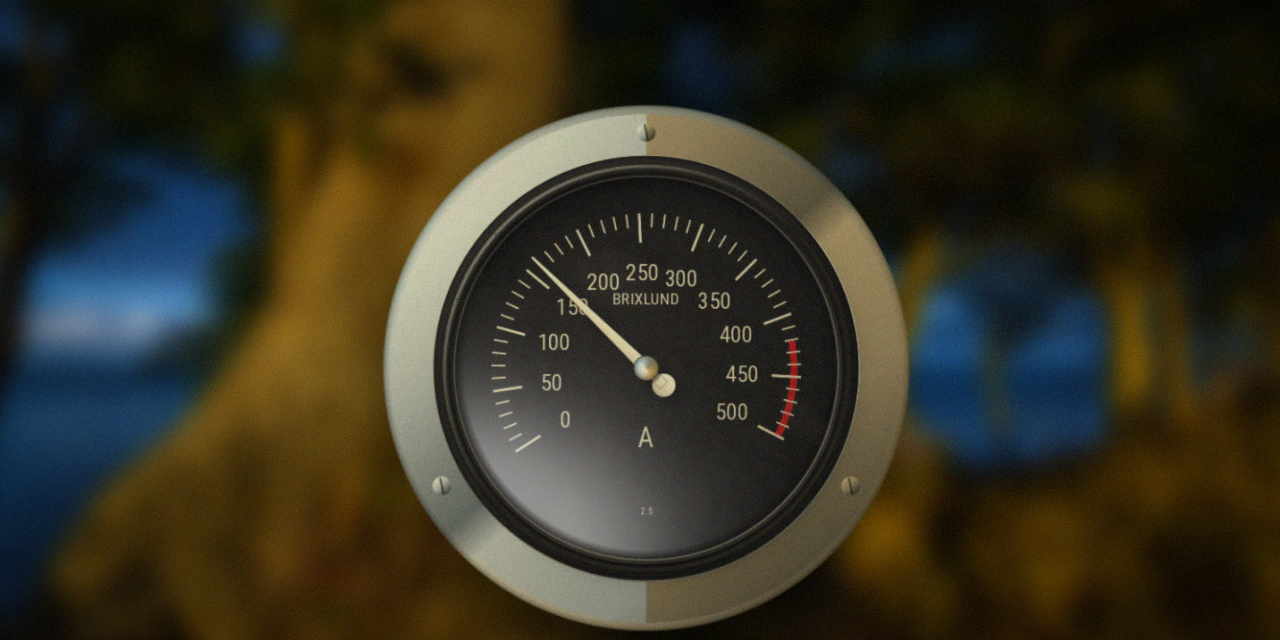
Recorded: 160 A
